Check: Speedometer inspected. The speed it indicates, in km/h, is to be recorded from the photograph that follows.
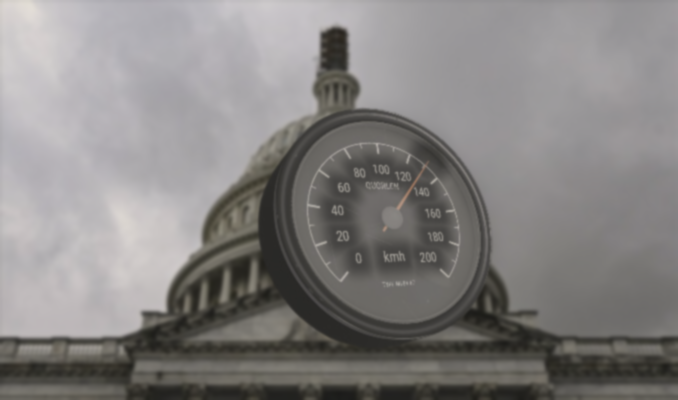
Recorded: 130 km/h
